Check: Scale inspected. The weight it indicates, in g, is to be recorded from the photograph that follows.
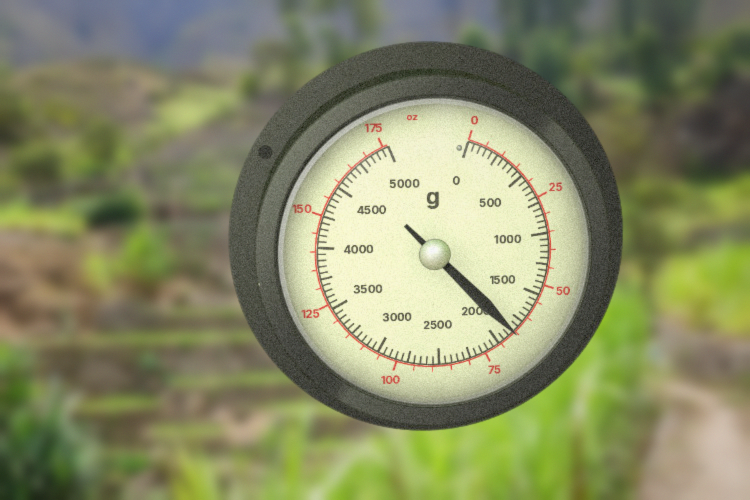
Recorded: 1850 g
